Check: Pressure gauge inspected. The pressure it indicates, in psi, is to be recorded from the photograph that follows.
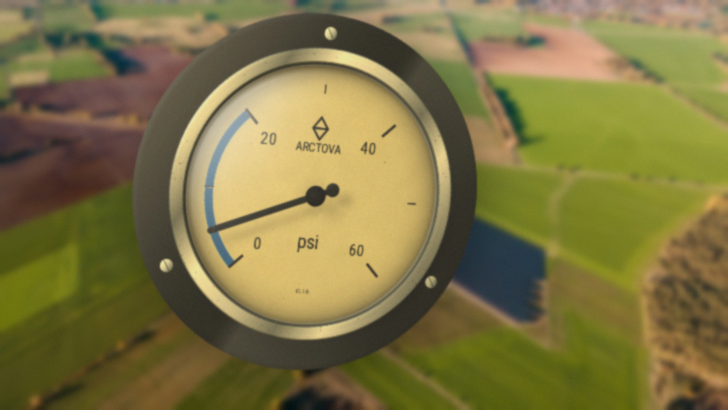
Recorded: 5 psi
